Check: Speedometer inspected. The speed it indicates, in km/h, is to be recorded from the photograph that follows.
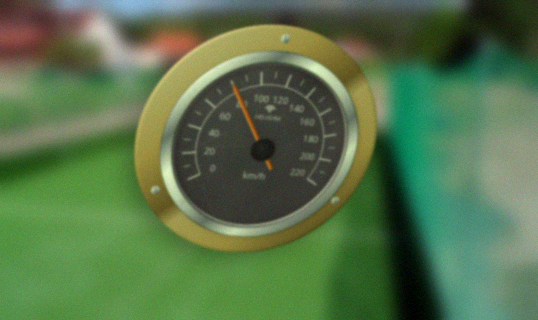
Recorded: 80 km/h
